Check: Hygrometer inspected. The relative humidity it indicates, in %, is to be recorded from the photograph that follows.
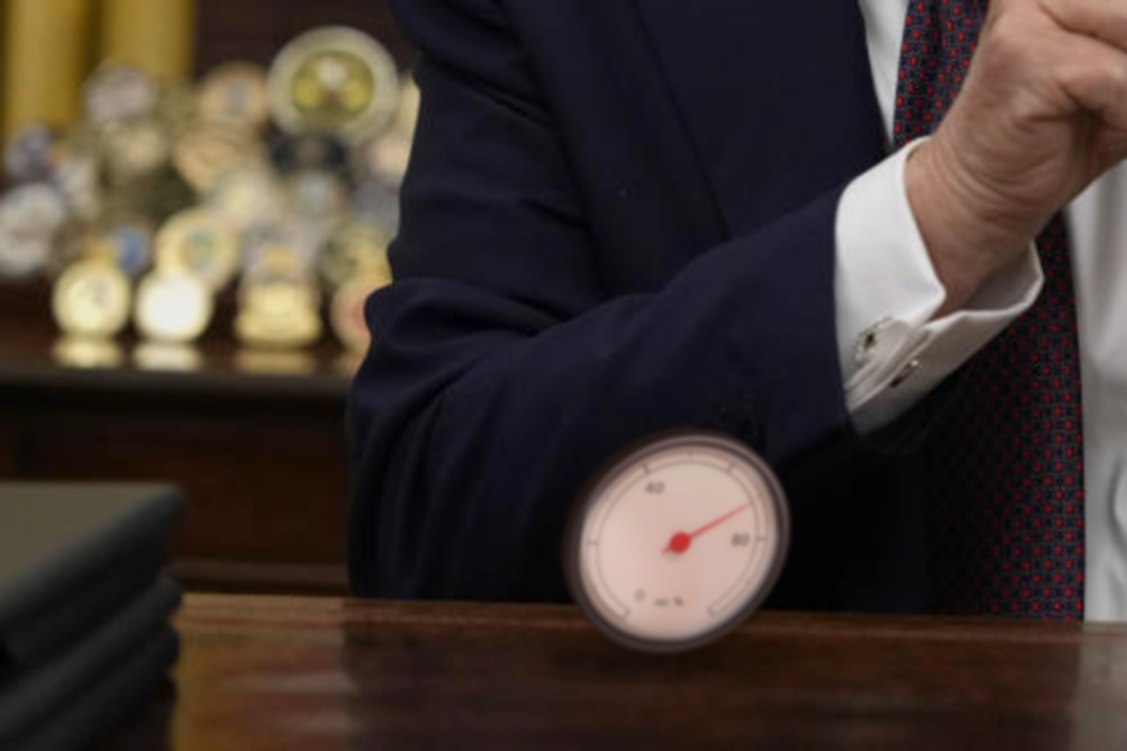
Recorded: 70 %
